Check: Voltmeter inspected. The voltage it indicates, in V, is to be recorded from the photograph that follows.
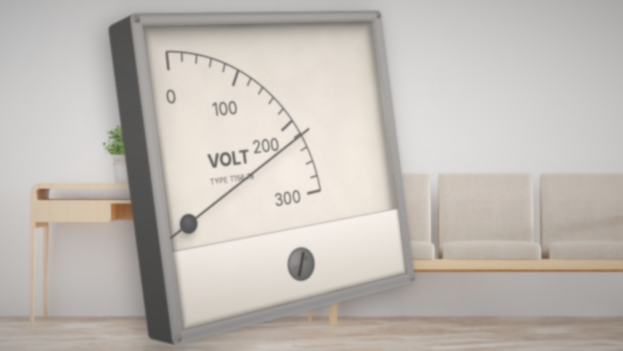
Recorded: 220 V
